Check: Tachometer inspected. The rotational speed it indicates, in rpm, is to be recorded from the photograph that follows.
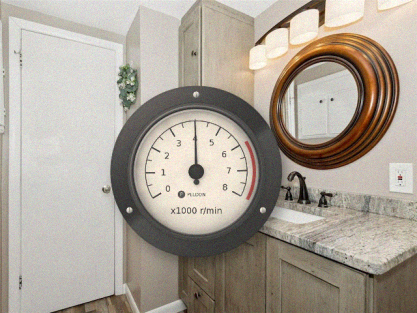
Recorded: 4000 rpm
